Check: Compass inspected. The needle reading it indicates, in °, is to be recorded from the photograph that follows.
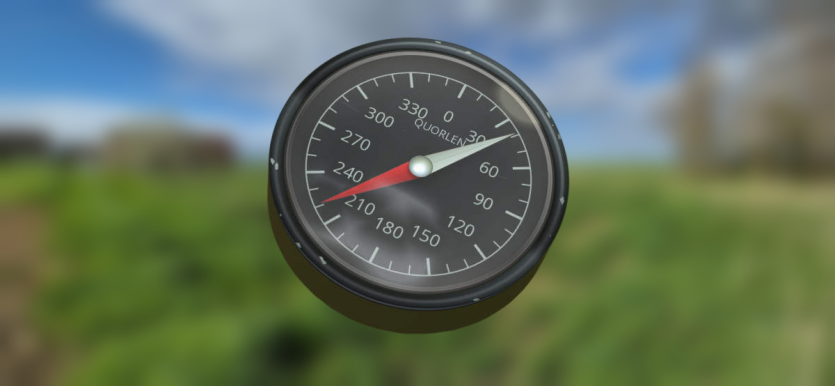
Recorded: 220 °
